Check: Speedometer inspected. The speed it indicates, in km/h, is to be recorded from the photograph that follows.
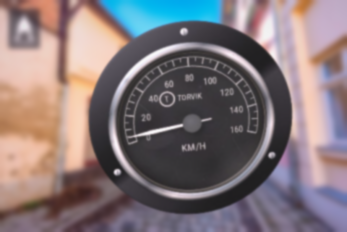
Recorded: 5 km/h
